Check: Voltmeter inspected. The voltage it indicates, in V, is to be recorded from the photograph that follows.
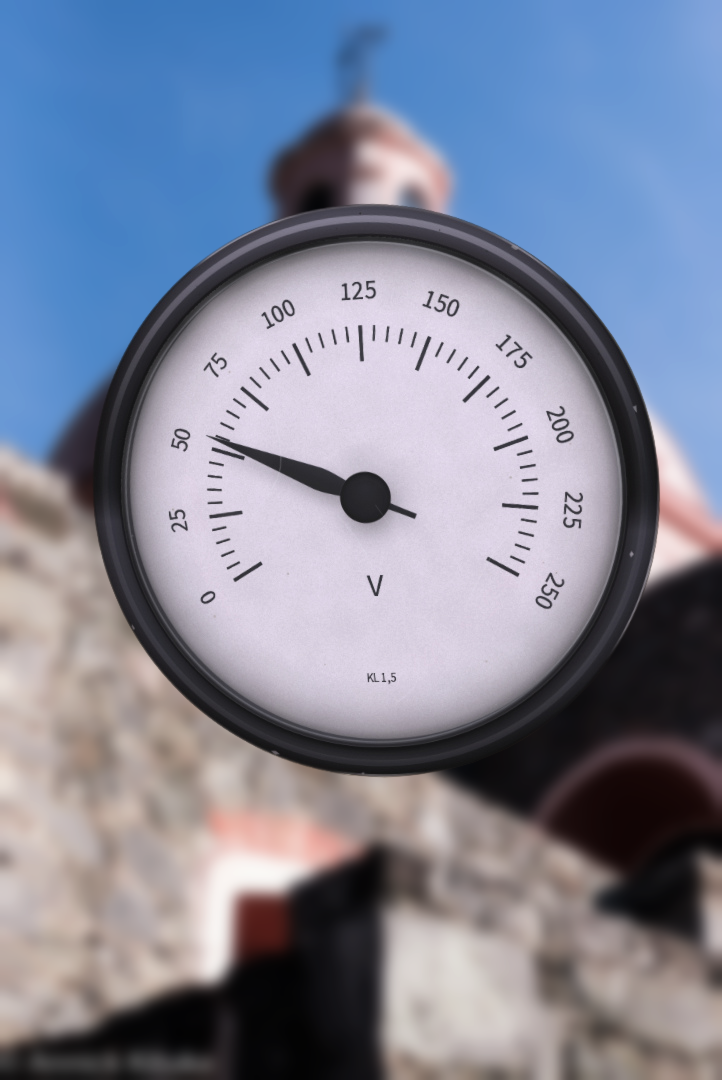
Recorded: 55 V
